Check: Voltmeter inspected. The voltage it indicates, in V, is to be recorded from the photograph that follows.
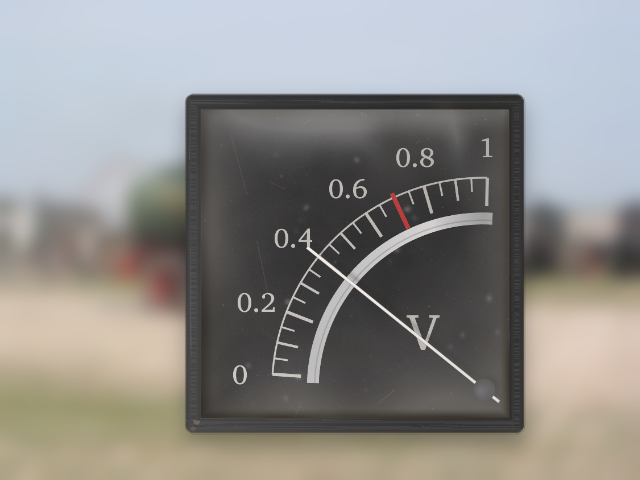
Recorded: 0.4 V
